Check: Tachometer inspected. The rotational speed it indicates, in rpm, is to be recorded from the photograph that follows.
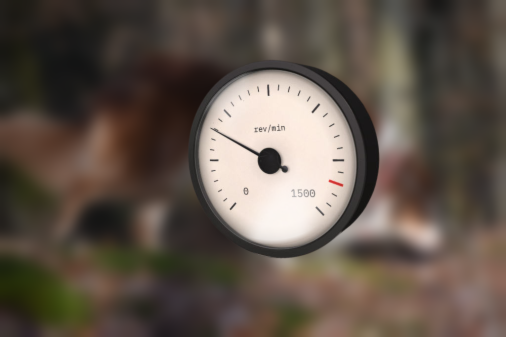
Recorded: 400 rpm
